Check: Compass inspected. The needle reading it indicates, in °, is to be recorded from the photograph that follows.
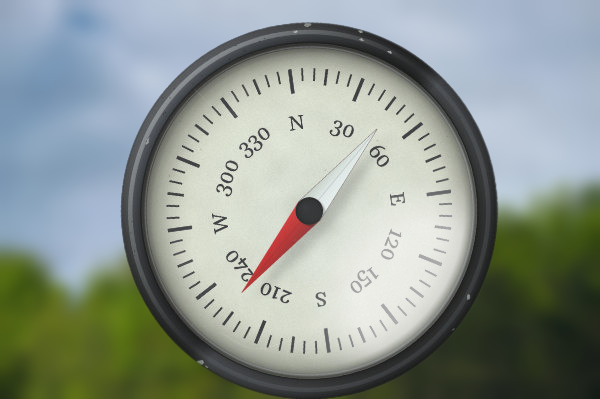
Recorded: 227.5 °
